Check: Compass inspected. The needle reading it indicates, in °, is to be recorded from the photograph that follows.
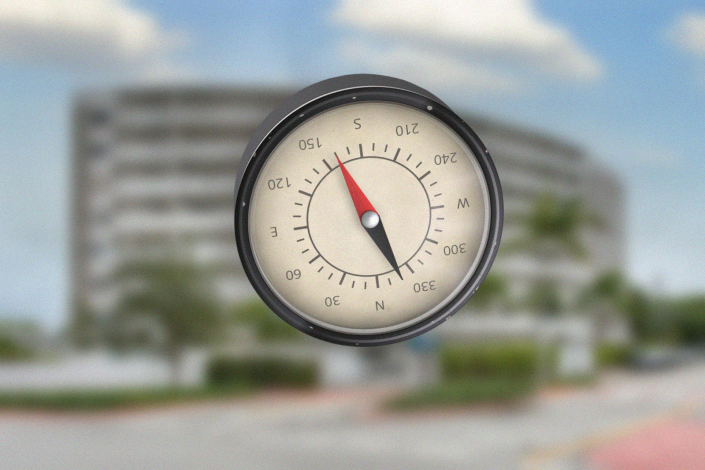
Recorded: 160 °
